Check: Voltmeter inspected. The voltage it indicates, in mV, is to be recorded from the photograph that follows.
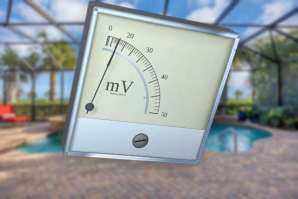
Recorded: 15 mV
